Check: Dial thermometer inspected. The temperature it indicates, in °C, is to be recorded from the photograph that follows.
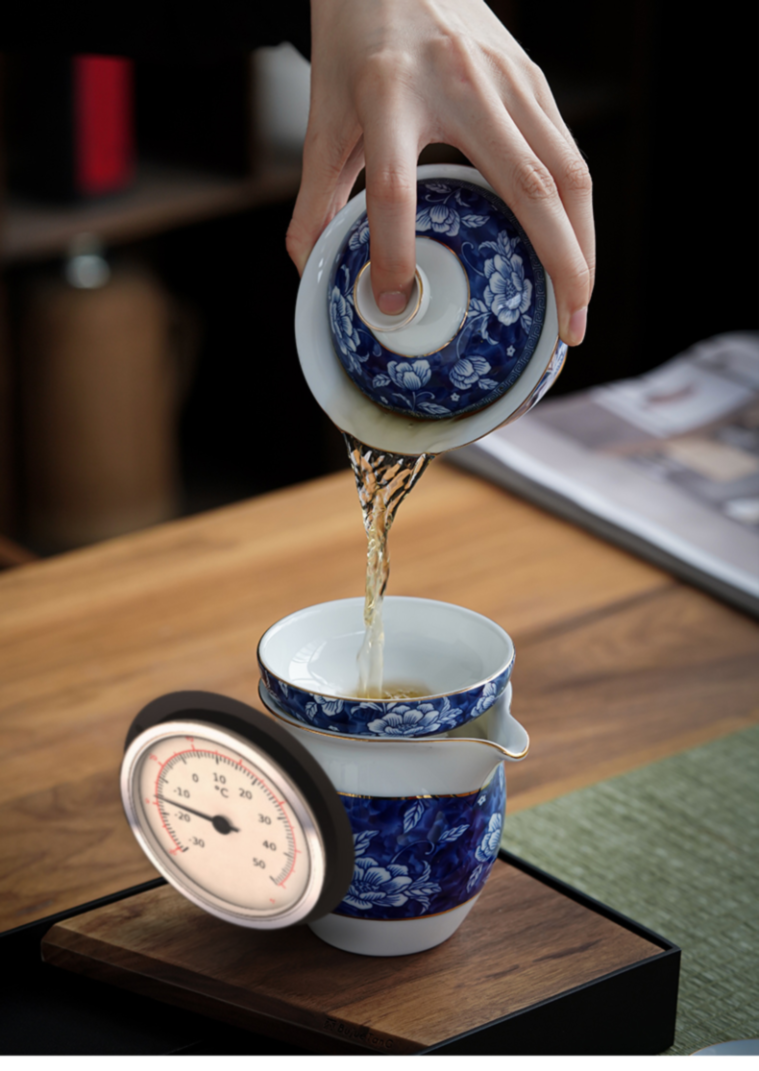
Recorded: -15 °C
